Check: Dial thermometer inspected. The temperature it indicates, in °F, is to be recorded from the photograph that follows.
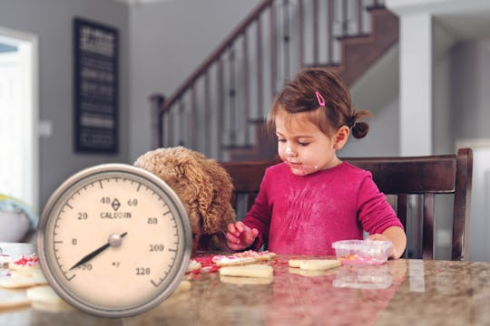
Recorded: -16 °F
